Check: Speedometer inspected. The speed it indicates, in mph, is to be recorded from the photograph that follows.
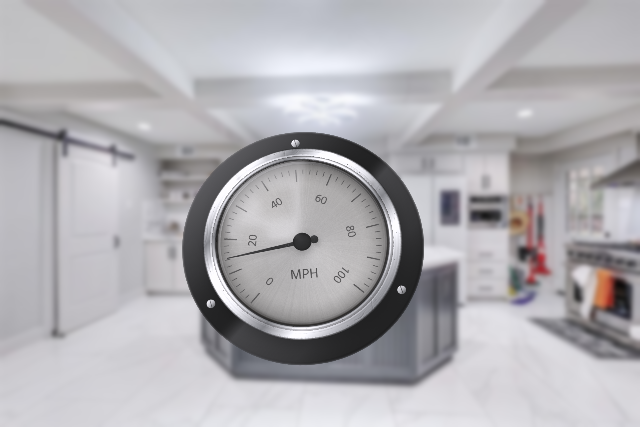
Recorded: 14 mph
